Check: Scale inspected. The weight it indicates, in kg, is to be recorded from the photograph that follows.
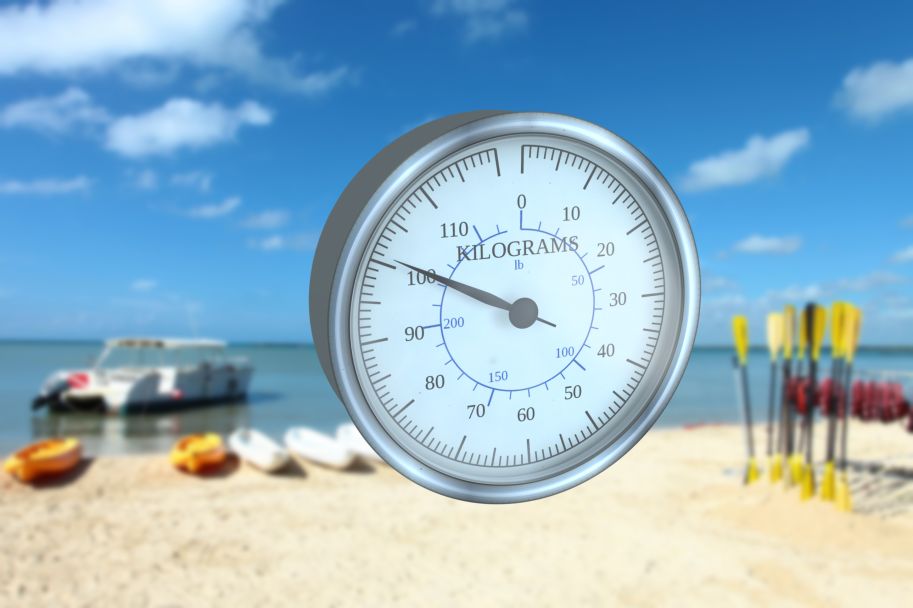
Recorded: 101 kg
